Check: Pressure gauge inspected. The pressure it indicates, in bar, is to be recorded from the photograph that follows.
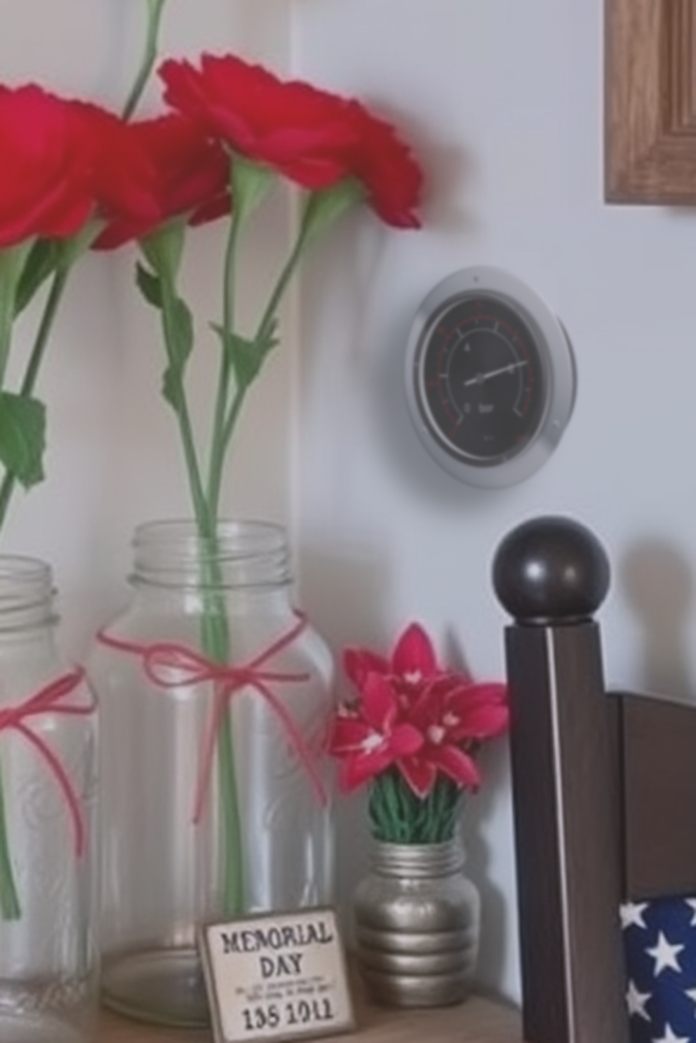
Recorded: 8 bar
